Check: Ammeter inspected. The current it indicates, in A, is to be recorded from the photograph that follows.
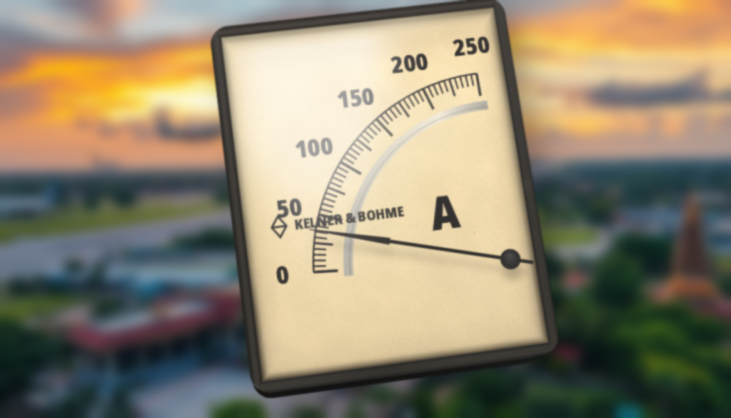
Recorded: 35 A
